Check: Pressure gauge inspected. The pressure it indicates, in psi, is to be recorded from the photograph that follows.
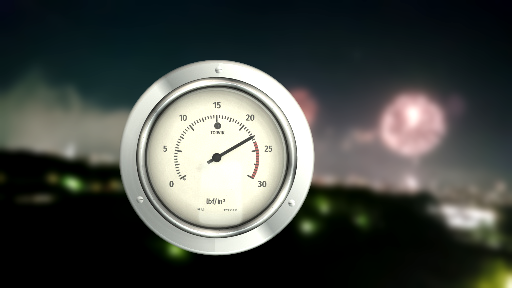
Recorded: 22.5 psi
